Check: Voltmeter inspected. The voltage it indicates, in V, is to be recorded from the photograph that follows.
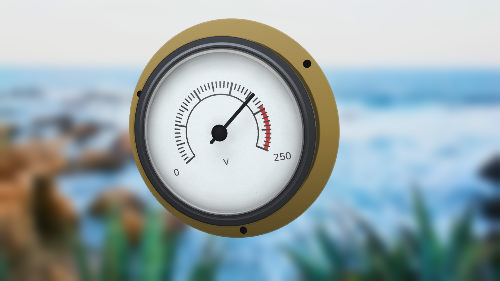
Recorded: 180 V
